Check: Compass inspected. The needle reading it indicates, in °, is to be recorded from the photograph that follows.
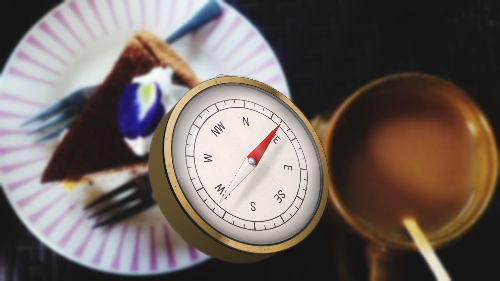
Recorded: 40 °
